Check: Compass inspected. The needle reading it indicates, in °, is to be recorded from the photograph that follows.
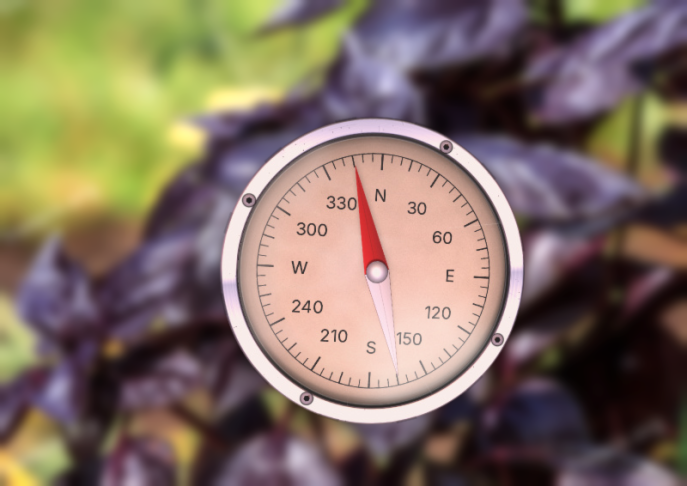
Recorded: 345 °
